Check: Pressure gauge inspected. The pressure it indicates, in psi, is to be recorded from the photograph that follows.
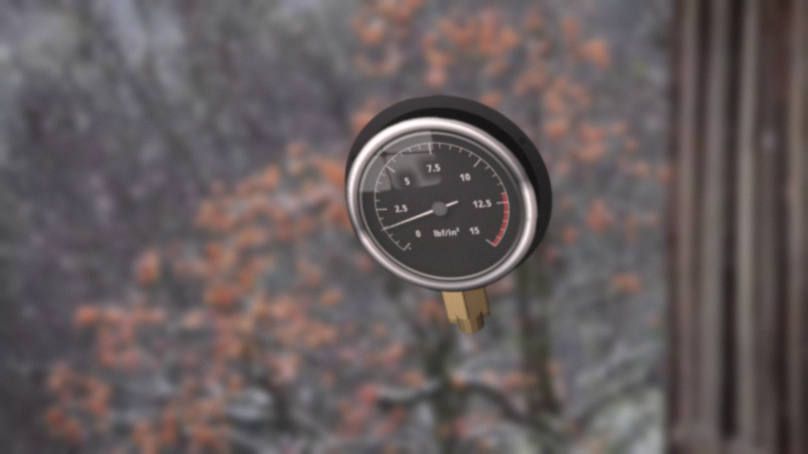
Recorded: 1.5 psi
